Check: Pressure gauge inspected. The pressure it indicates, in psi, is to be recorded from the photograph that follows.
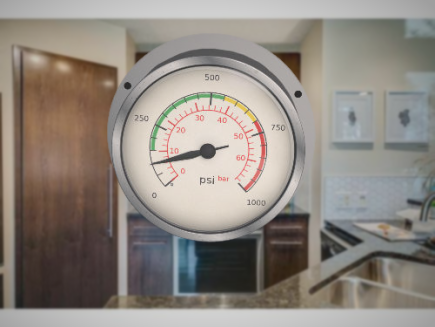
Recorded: 100 psi
